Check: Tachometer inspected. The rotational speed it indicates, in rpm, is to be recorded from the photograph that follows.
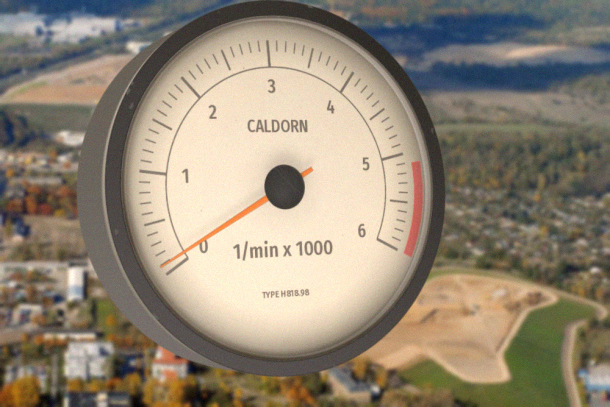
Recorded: 100 rpm
